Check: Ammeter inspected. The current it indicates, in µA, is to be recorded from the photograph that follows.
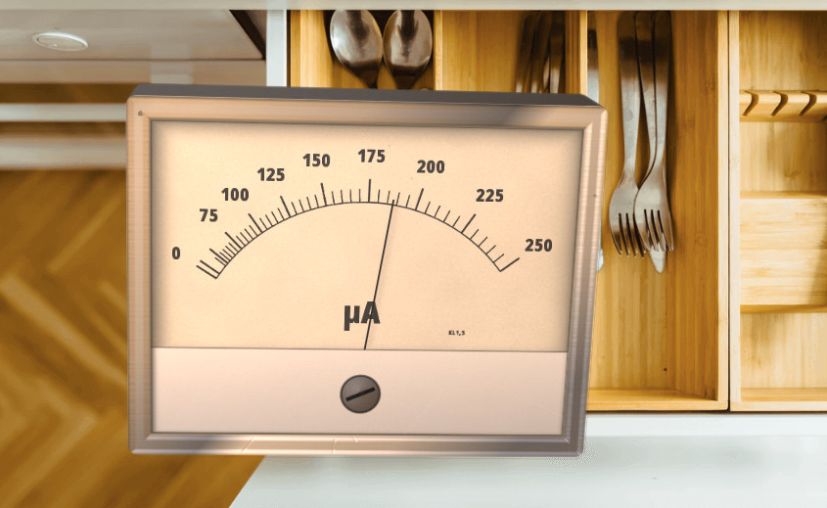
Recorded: 187.5 µA
